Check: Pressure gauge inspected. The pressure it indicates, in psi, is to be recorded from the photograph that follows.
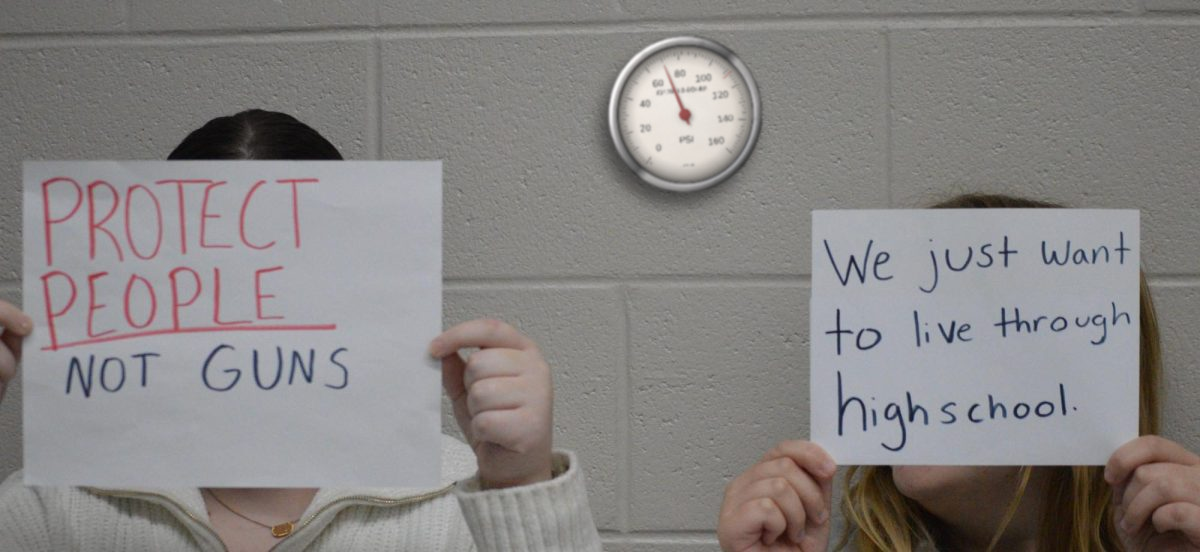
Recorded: 70 psi
